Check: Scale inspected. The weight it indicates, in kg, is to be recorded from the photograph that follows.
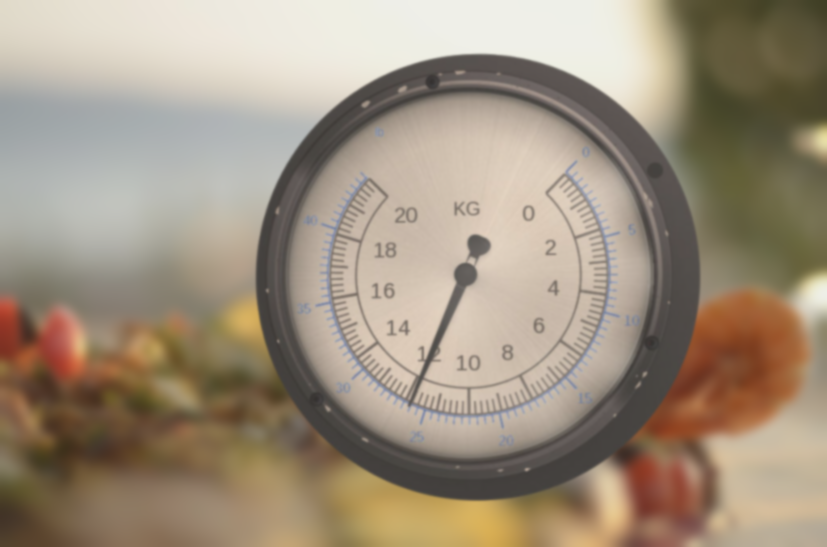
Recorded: 11.8 kg
